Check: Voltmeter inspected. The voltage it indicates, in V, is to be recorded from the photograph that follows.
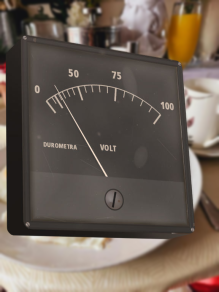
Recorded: 30 V
